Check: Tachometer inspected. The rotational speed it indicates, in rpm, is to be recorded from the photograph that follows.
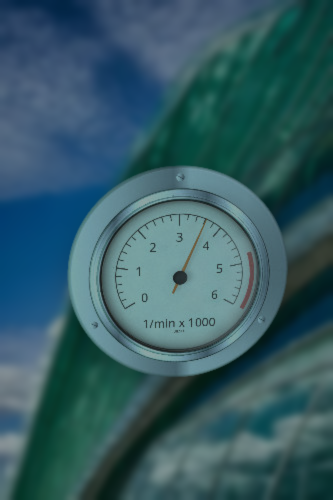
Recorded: 3600 rpm
